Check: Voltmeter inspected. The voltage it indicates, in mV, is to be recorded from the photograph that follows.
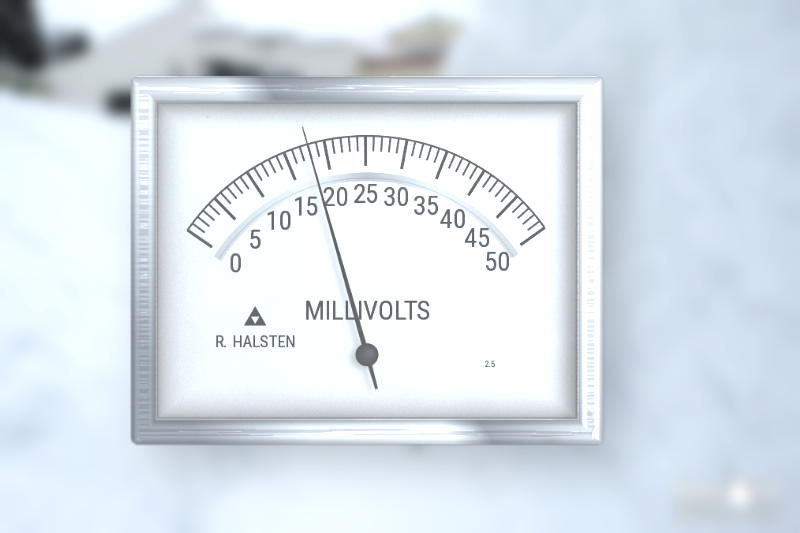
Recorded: 18 mV
